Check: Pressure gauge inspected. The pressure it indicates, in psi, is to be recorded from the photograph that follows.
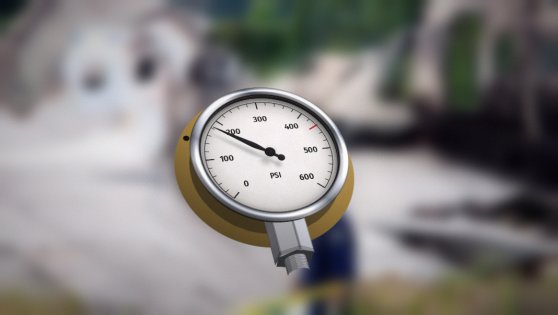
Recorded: 180 psi
